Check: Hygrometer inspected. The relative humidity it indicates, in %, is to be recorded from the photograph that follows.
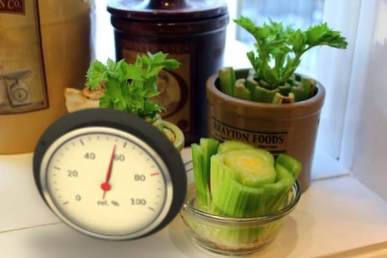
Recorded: 56 %
